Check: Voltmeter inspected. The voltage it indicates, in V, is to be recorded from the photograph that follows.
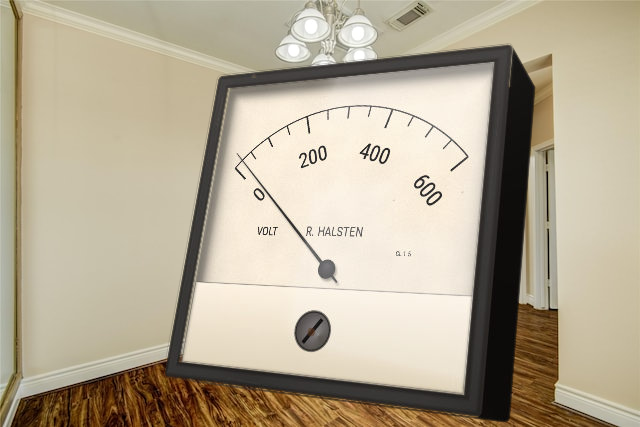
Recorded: 25 V
